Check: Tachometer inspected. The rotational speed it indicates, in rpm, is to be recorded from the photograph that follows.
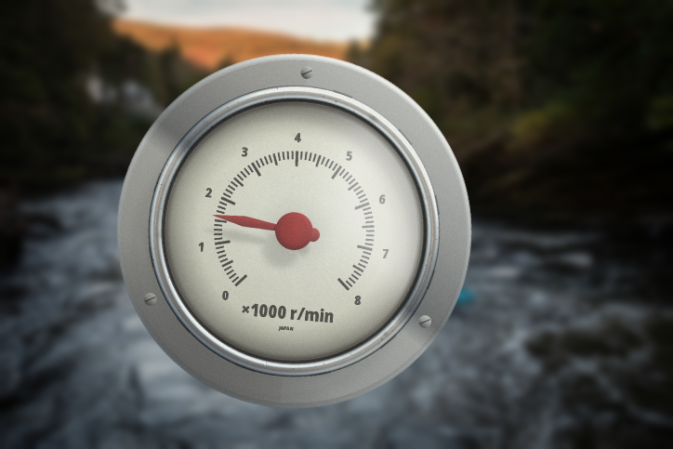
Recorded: 1600 rpm
